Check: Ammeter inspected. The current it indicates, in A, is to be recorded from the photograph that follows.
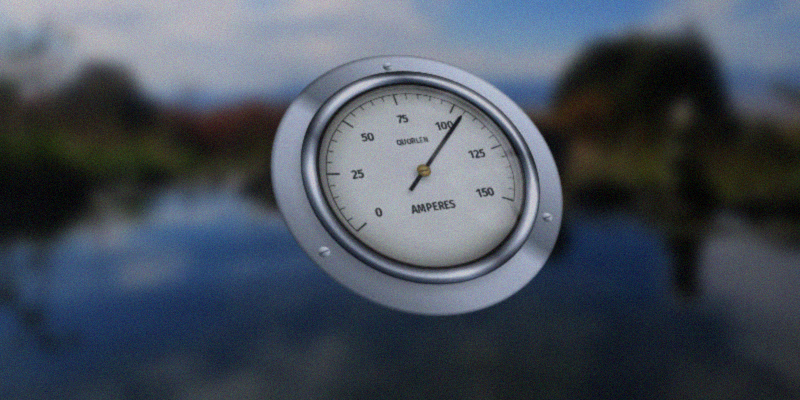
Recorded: 105 A
